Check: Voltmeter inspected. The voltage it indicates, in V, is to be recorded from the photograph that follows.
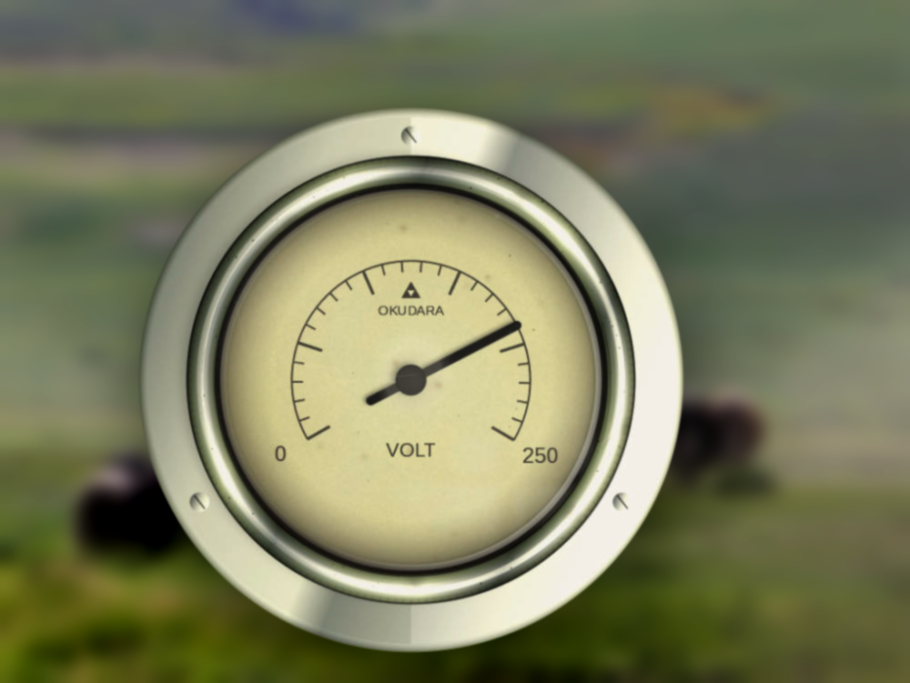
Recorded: 190 V
